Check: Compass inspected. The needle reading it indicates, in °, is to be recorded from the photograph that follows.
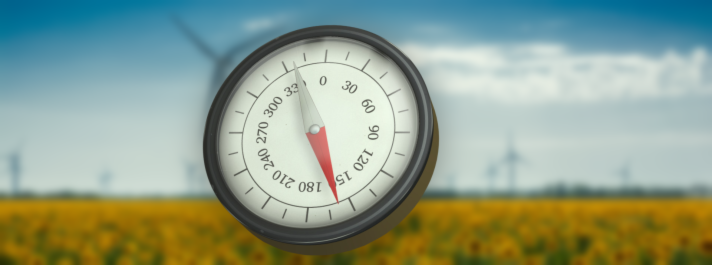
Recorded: 157.5 °
